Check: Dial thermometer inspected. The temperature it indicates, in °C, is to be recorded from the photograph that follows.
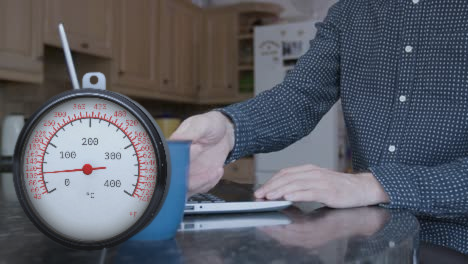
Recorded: 40 °C
